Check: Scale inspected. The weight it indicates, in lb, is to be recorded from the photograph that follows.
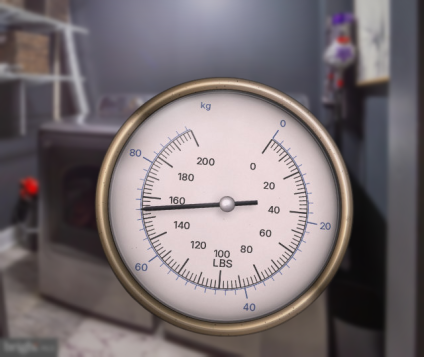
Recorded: 154 lb
